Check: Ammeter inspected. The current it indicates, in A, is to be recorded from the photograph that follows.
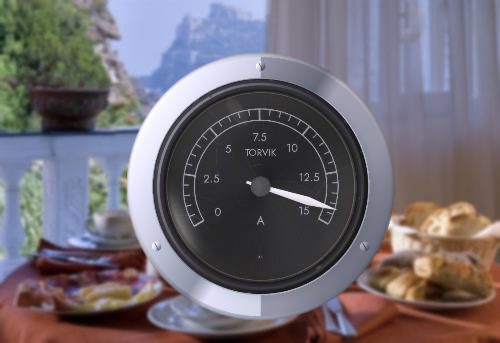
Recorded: 14.25 A
